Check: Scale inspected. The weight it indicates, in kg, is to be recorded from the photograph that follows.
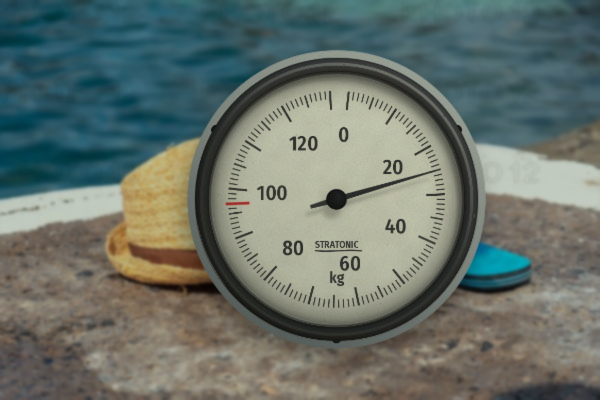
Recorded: 25 kg
